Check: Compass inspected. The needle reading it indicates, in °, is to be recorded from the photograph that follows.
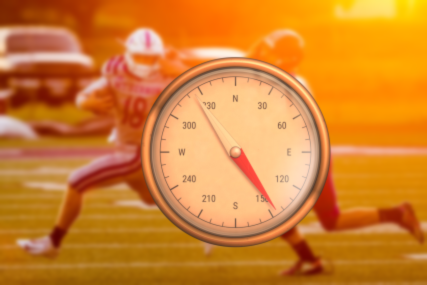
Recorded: 145 °
